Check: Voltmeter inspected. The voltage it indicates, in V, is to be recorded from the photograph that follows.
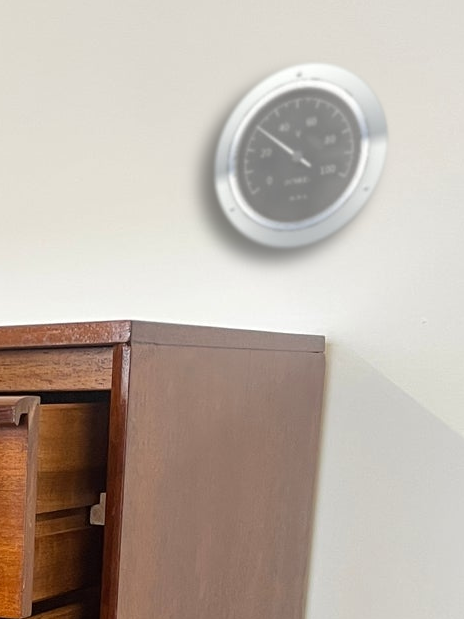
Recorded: 30 V
